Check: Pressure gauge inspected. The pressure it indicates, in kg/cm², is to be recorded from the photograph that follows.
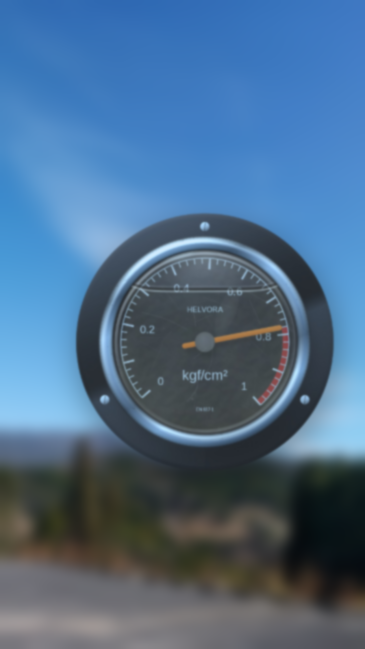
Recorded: 0.78 kg/cm²
